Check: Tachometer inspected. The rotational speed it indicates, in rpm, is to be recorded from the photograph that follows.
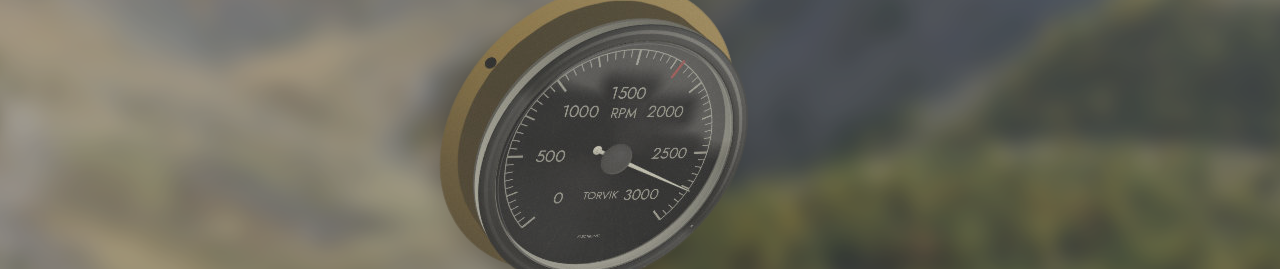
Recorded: 2750 rpm
